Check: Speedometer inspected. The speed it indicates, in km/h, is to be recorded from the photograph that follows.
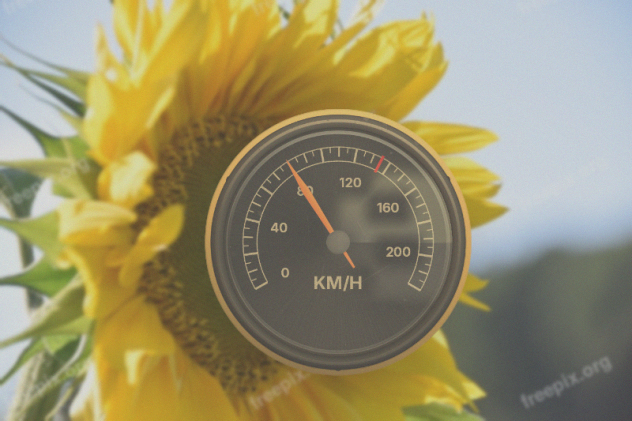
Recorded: 80 km/h
